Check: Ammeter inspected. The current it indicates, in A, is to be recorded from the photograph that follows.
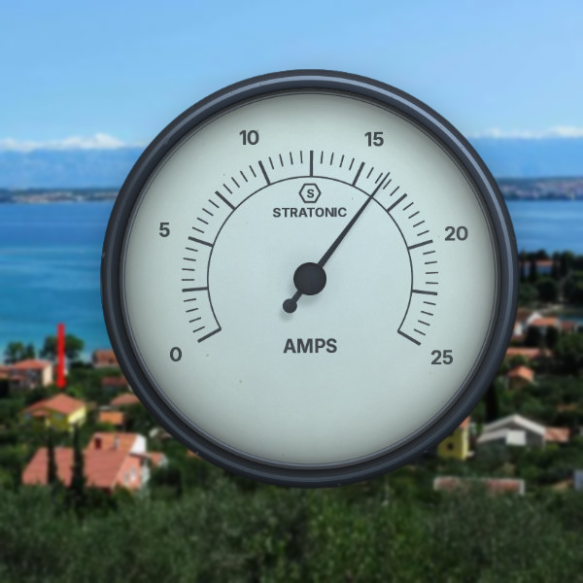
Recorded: 16.25 A
